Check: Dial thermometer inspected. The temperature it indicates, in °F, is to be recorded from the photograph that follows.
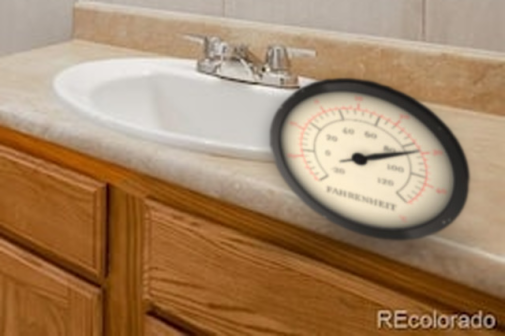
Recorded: 84 °F
